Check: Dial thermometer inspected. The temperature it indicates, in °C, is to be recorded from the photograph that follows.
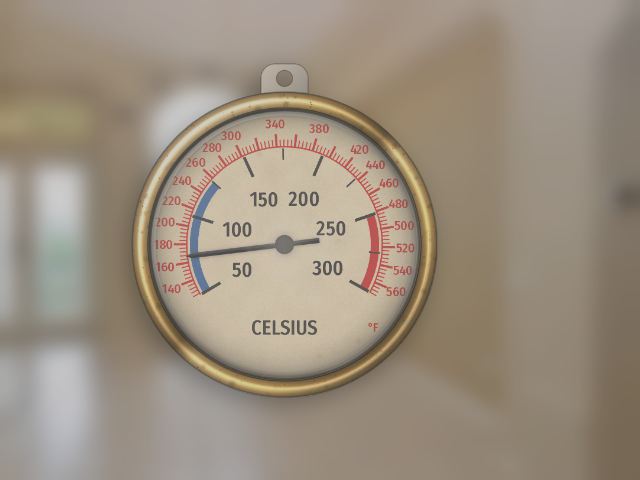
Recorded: 75 °C
